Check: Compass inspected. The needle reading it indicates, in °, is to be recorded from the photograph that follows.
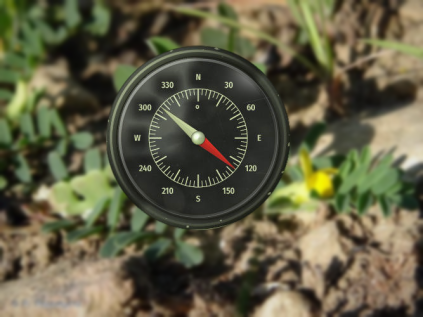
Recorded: 130 °
